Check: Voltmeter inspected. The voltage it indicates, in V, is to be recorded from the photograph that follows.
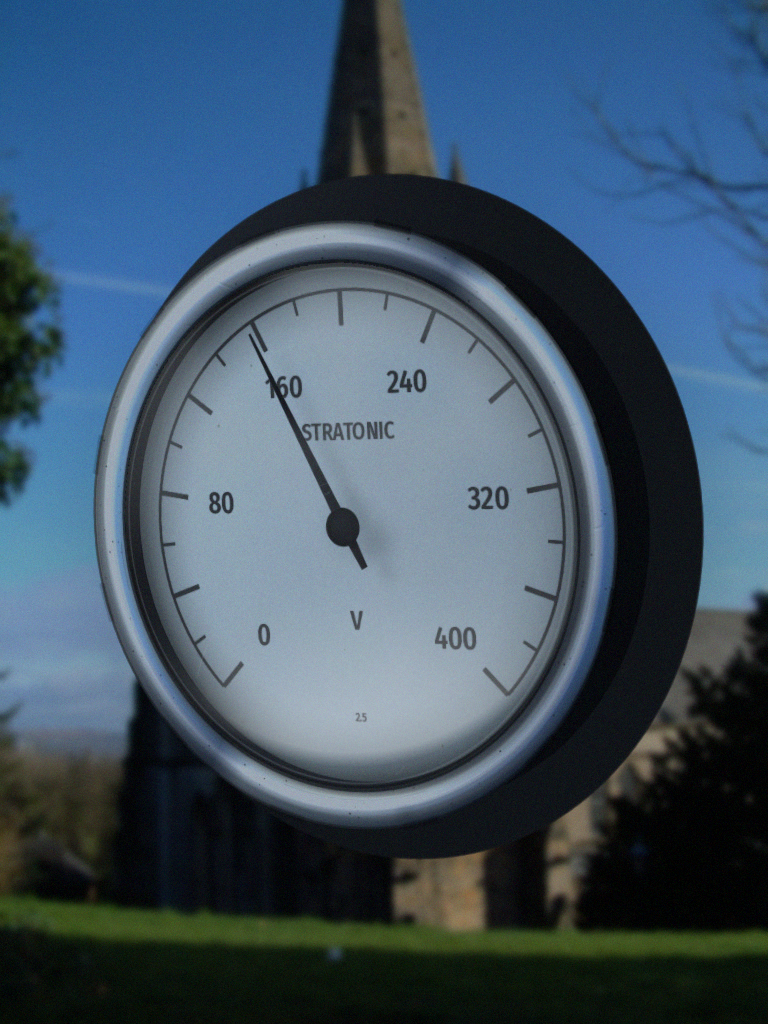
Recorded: 160 V
